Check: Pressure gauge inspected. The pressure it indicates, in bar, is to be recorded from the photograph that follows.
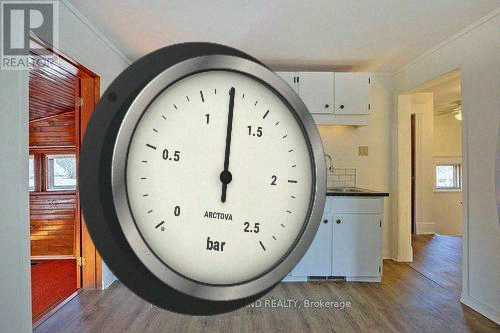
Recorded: 1.2 bar
